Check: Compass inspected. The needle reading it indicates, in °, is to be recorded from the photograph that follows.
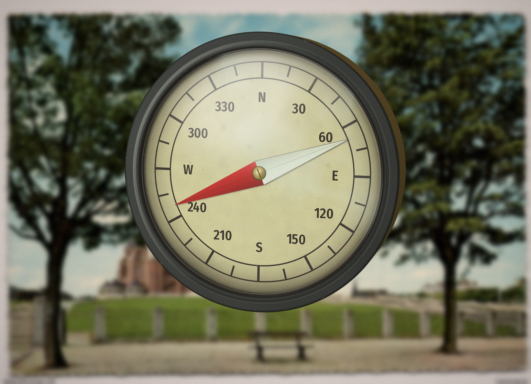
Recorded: 247.5 °
